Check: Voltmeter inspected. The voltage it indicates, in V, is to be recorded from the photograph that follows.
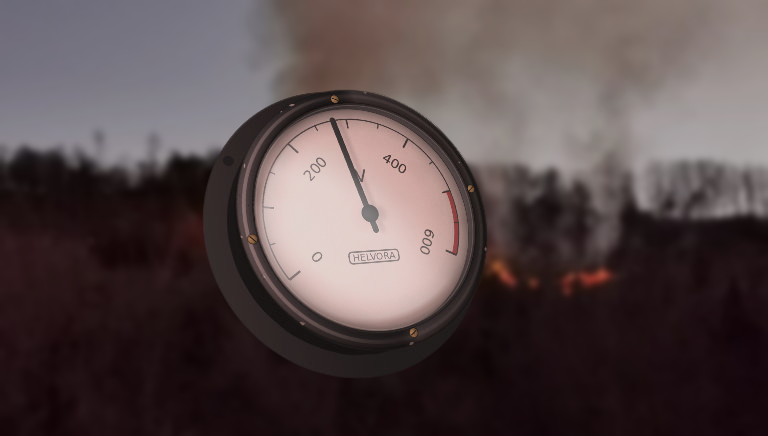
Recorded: 275 V
